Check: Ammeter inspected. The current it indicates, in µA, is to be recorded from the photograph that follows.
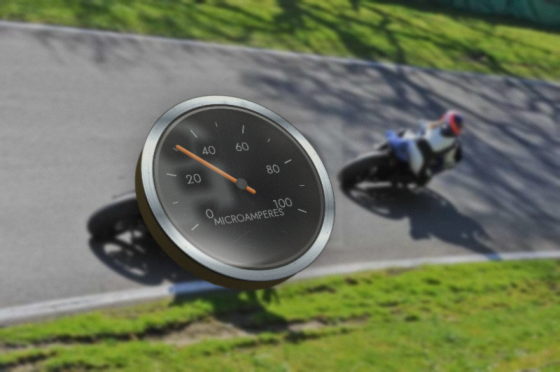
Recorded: 30 µA
